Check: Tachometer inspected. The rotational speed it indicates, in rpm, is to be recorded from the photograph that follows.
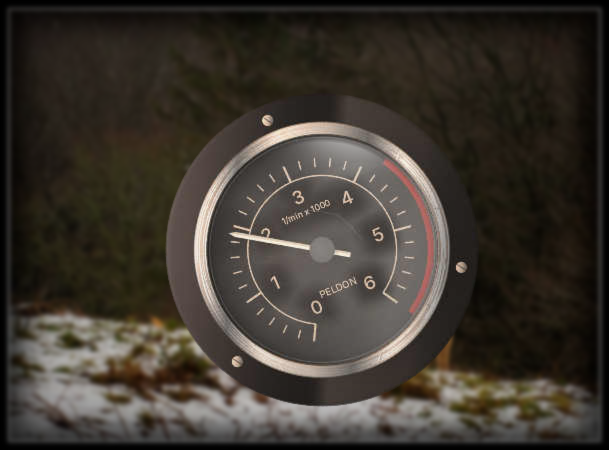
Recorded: 1900 rpm
